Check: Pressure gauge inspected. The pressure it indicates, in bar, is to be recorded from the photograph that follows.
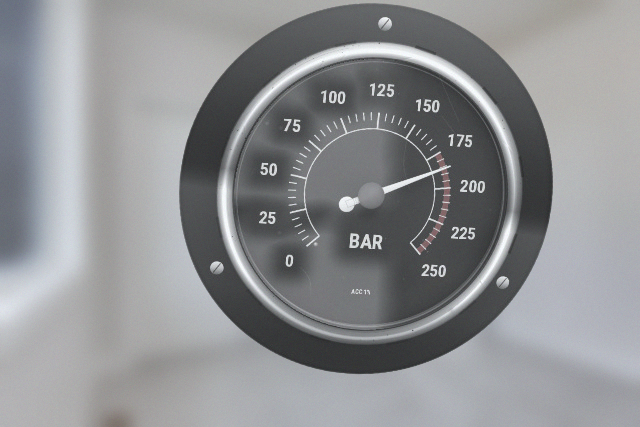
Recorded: 185 bar
